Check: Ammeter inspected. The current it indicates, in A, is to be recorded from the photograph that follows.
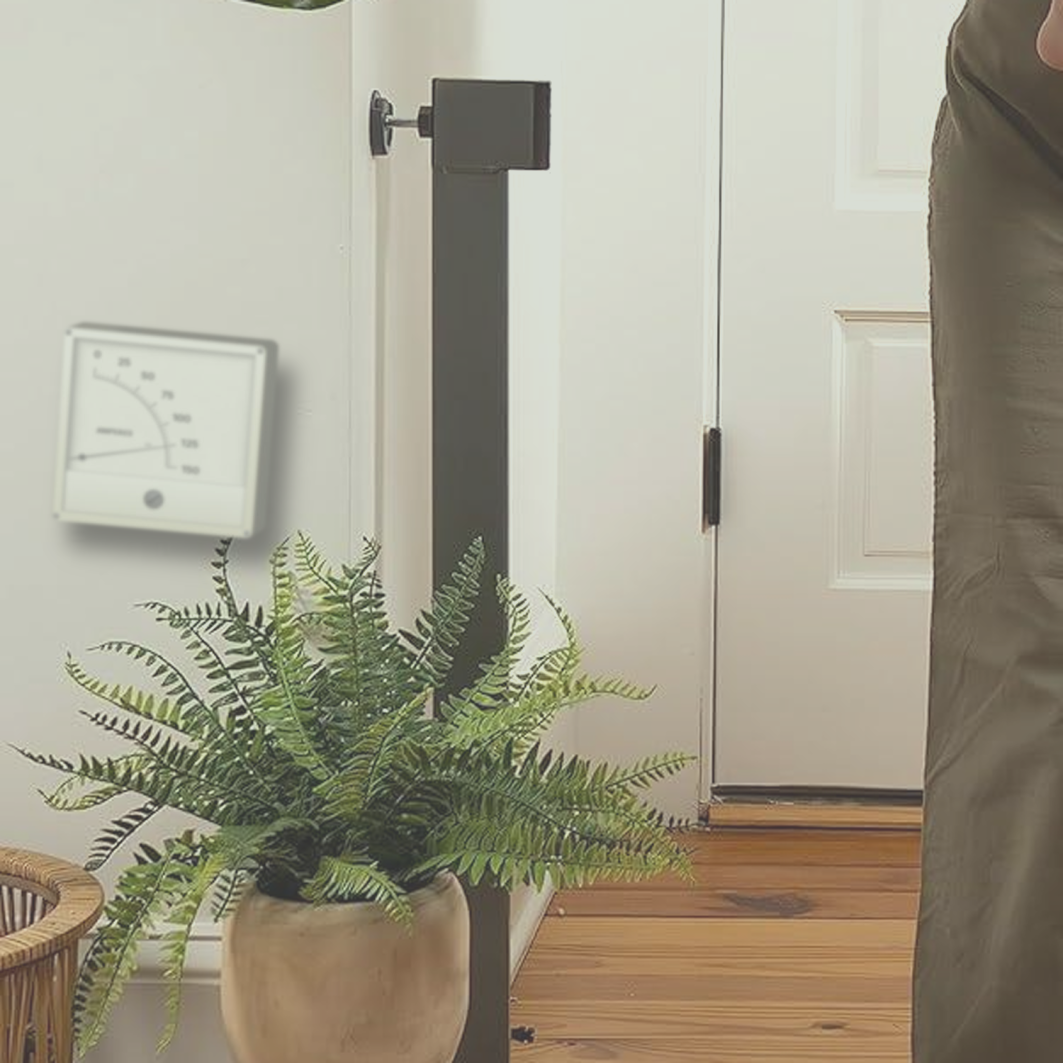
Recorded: 125 A
